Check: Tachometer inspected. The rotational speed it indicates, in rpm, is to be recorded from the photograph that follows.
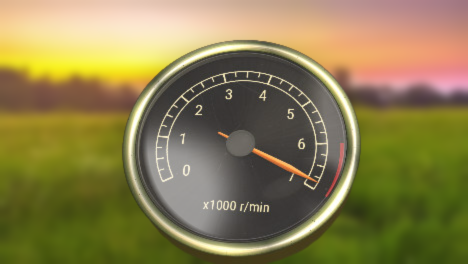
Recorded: 6875 rpm
